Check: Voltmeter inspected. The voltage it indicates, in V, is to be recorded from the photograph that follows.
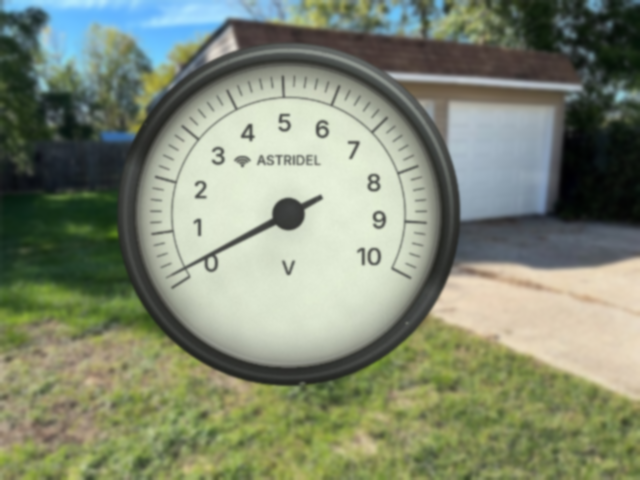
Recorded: 0.2 V
